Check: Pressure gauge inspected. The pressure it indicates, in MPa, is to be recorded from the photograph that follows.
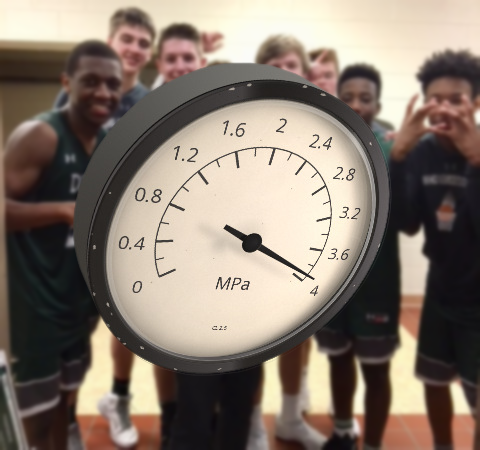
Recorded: 3.9 MPa
